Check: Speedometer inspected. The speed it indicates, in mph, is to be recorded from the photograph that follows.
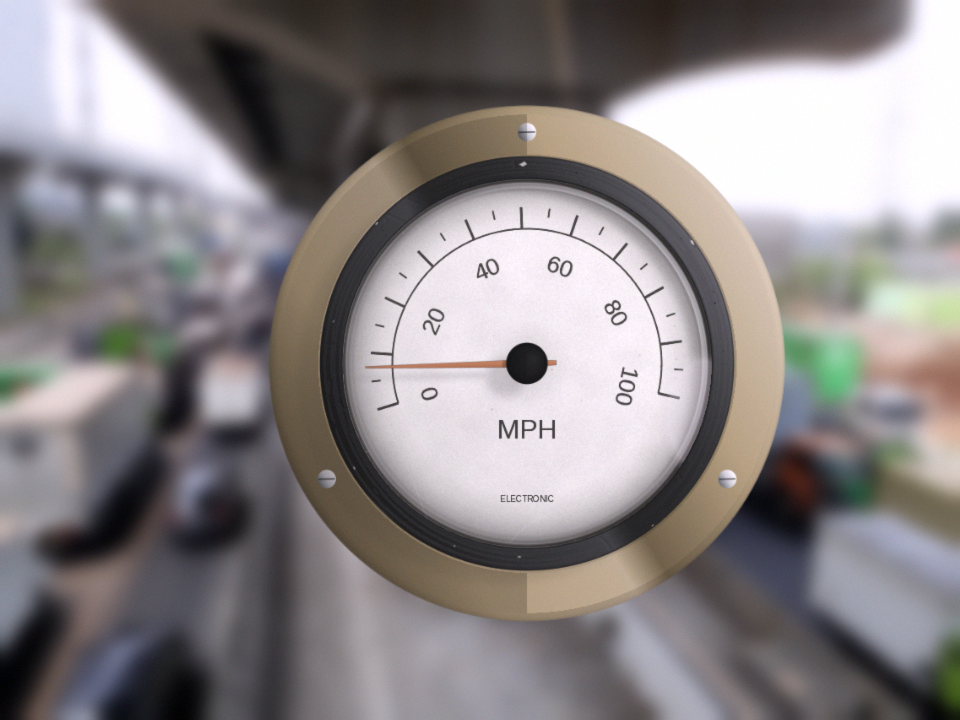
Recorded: 7.5 mph
